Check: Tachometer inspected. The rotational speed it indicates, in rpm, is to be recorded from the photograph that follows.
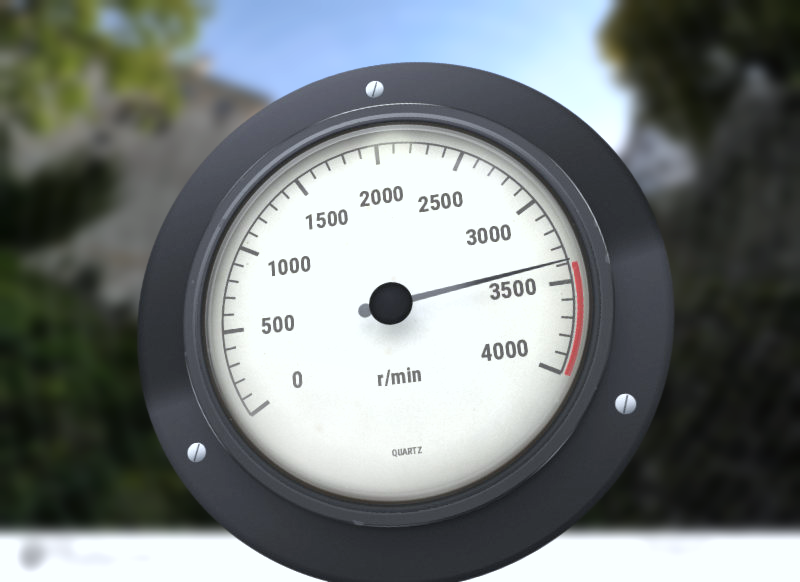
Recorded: 3400 rpm
